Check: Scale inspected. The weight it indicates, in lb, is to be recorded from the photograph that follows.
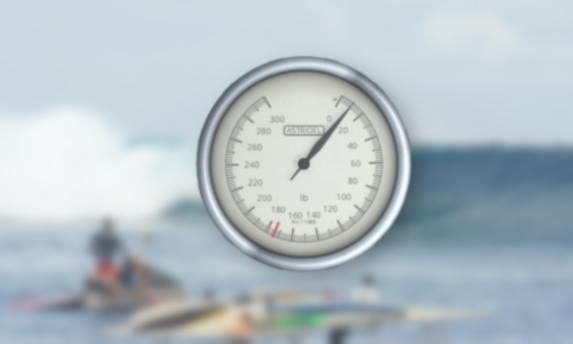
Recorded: 10 lb
